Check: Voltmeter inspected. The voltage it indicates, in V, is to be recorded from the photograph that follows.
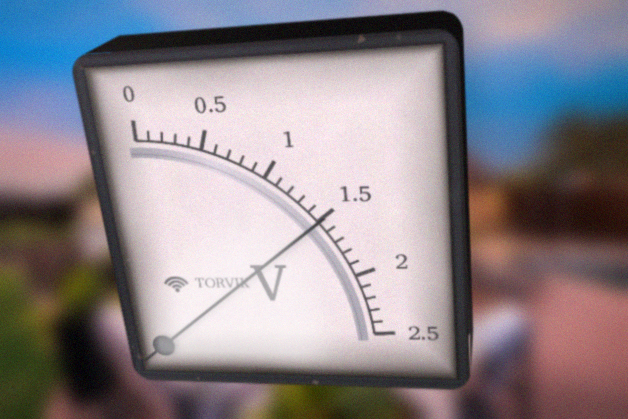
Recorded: 1.5 V
